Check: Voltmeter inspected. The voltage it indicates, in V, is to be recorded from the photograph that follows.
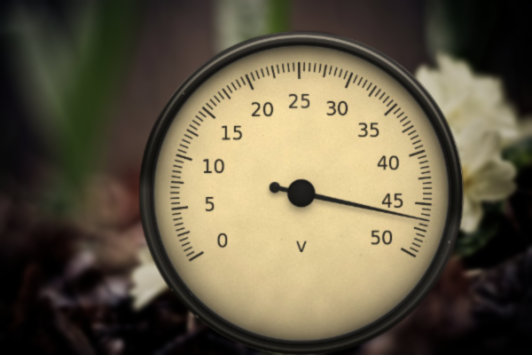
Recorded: 46.5 V
